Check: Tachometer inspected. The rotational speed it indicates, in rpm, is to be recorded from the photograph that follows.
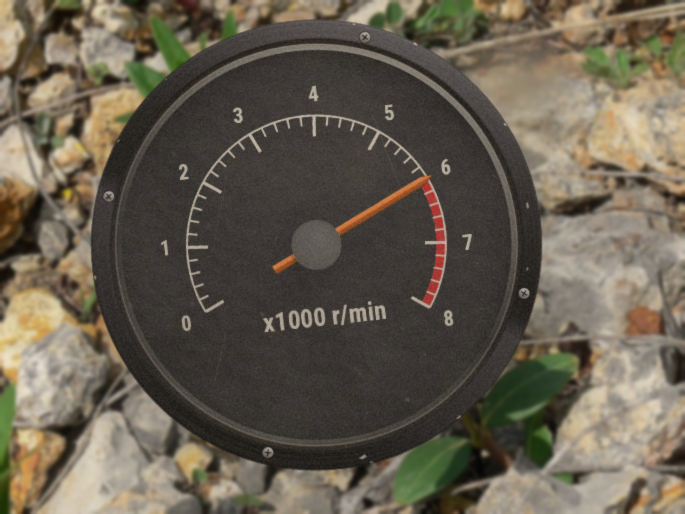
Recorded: 6000 rpm
